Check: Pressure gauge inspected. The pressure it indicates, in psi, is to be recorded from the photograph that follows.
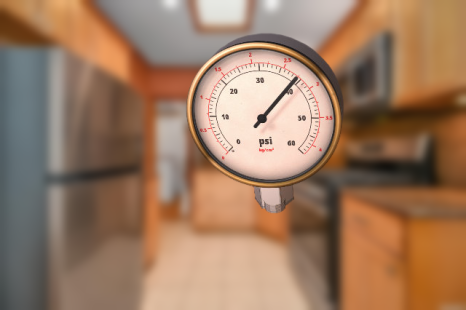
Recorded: 39 psi
